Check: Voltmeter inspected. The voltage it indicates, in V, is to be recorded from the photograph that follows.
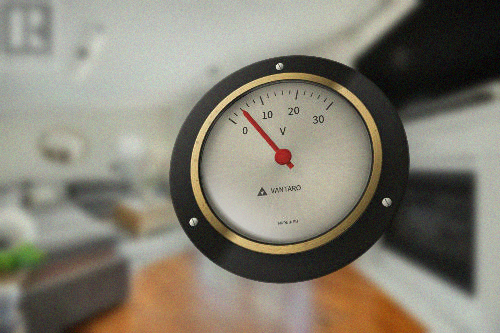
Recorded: 4 V
